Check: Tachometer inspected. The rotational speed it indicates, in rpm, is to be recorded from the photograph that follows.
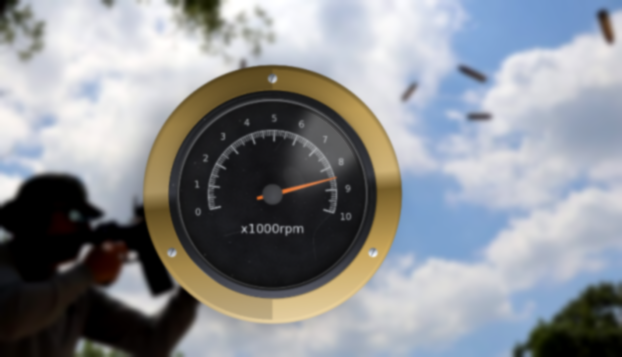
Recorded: 8500 rpm
